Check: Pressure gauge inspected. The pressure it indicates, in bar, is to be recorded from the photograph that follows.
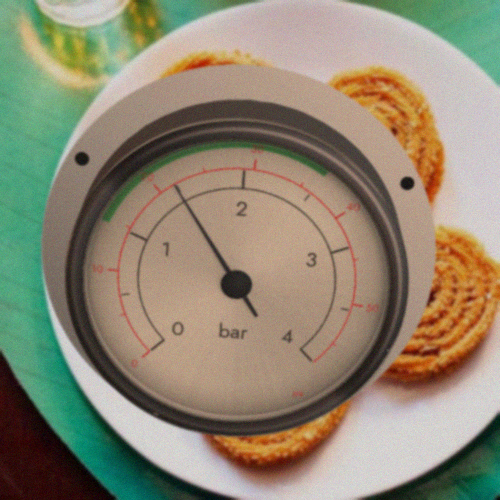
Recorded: 1.5 bar
